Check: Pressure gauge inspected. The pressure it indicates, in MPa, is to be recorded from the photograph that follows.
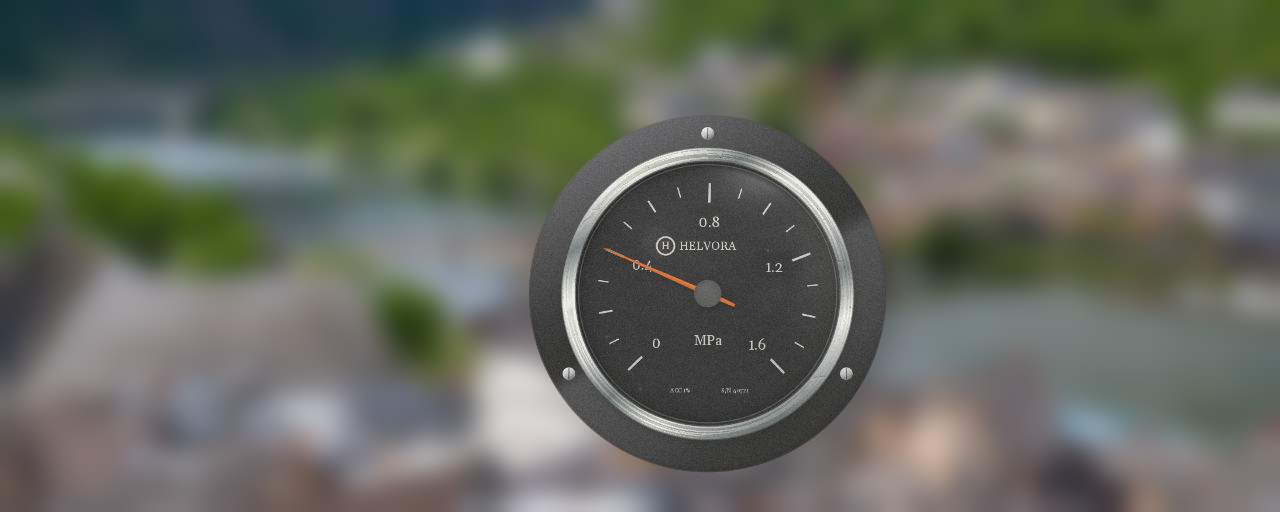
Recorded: 0.4 MPa
